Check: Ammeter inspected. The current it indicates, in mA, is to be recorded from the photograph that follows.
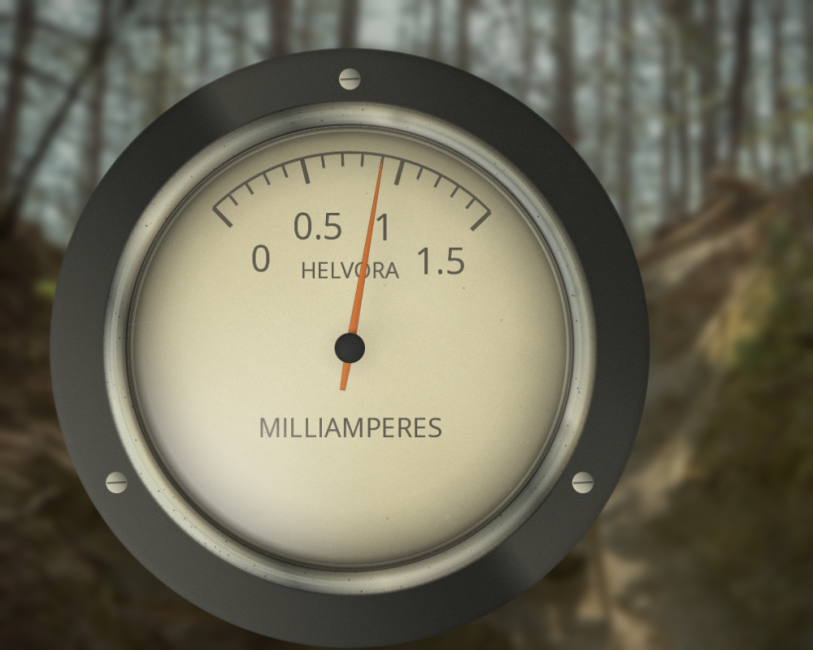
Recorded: 0.9 mA
